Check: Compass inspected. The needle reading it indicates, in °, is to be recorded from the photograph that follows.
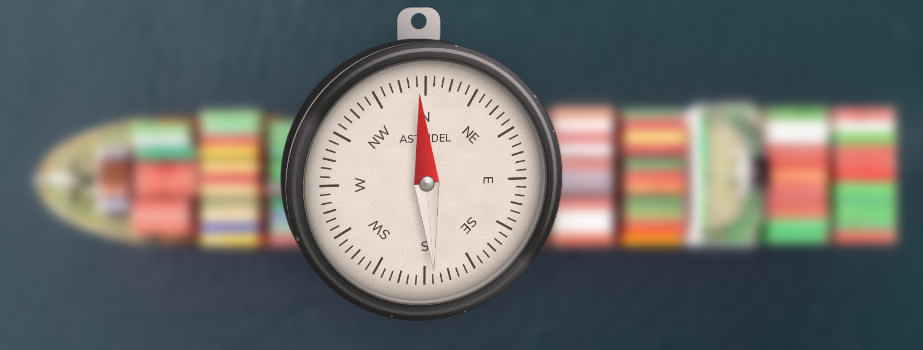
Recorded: 355 °
